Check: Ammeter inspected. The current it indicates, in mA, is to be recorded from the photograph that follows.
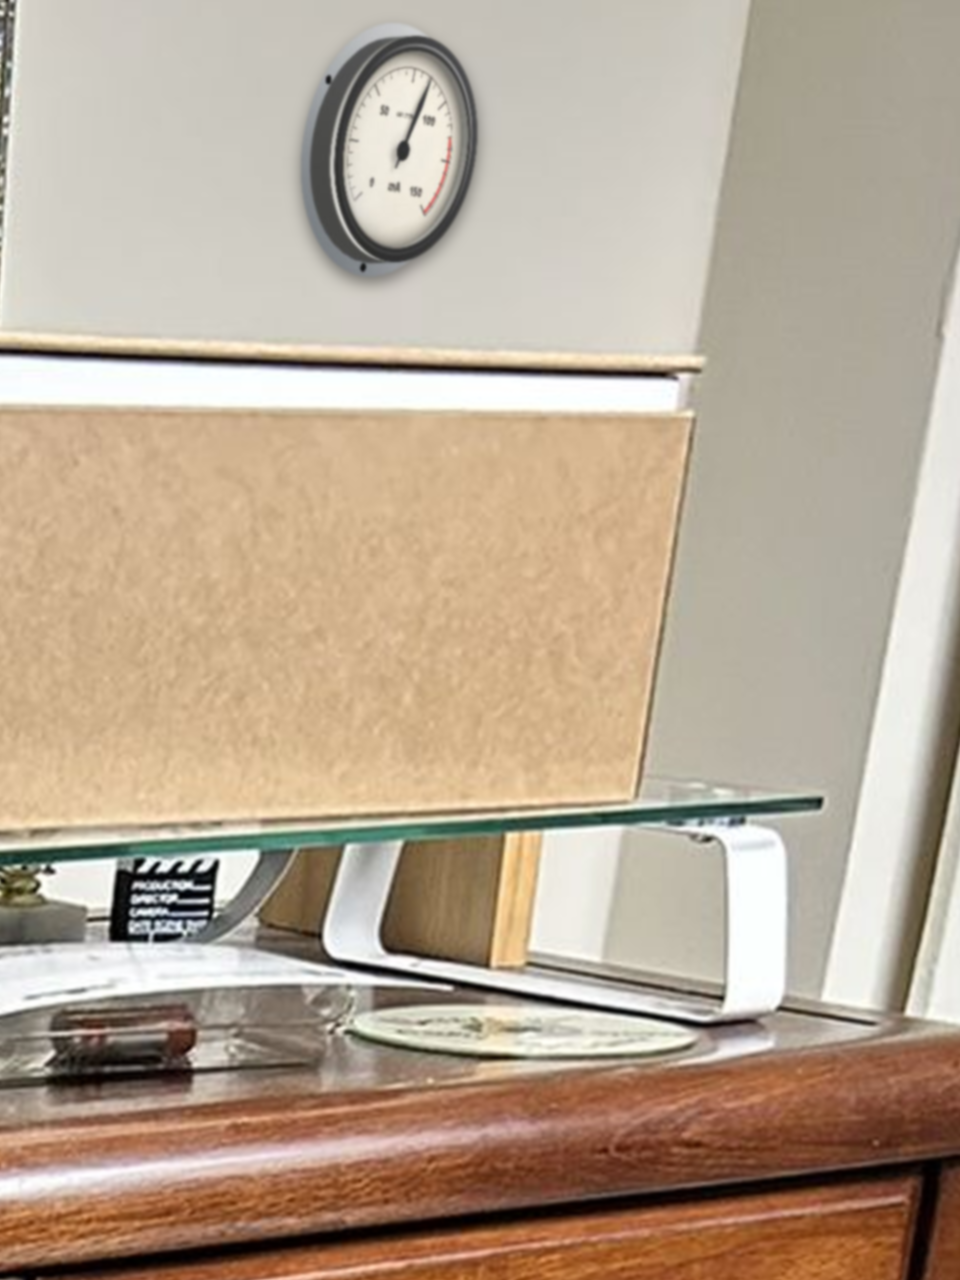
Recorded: 85 mA
